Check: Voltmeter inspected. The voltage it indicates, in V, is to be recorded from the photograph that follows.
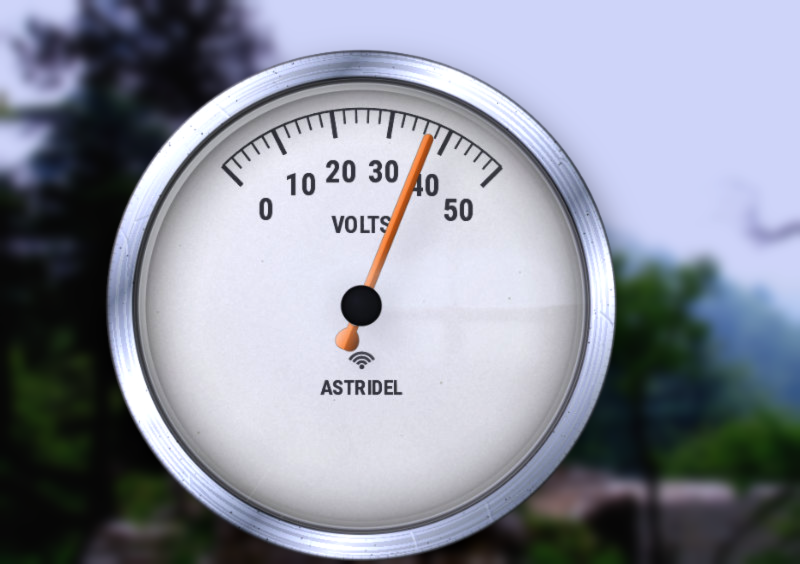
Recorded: 37 V
